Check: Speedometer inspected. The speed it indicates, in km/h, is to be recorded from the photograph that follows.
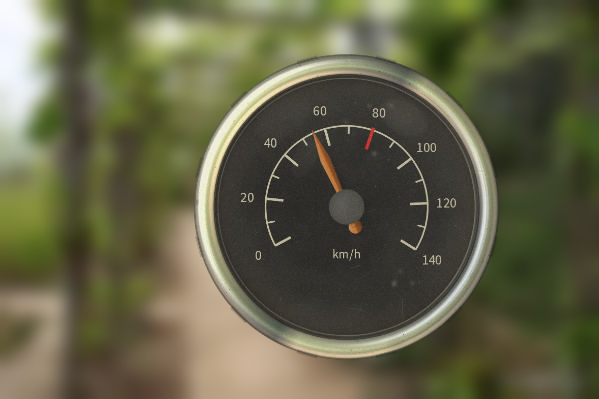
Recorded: 55 km/h
